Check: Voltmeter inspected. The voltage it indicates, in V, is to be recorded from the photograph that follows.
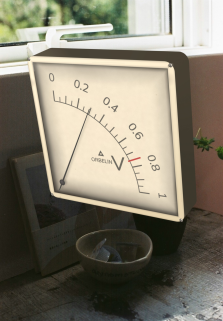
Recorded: 0.3 V
